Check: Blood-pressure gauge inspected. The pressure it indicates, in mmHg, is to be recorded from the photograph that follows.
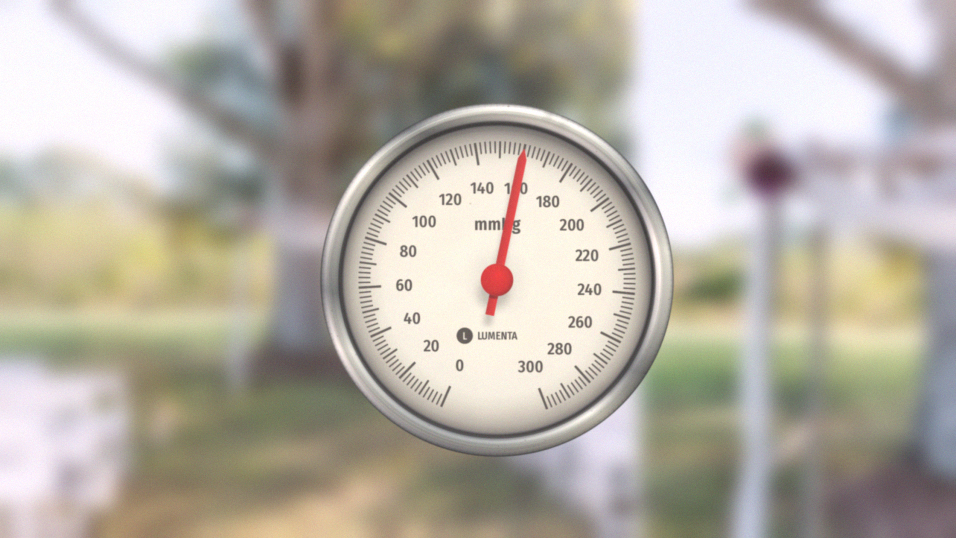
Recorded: 160 mmHg
